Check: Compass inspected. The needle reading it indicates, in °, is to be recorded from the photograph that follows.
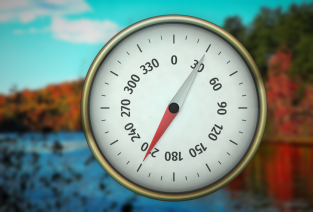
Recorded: 210 °
